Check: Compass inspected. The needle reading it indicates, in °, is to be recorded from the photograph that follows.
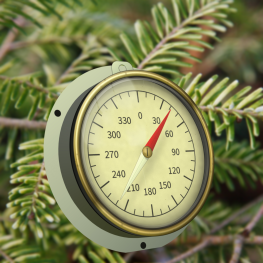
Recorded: 40 °
